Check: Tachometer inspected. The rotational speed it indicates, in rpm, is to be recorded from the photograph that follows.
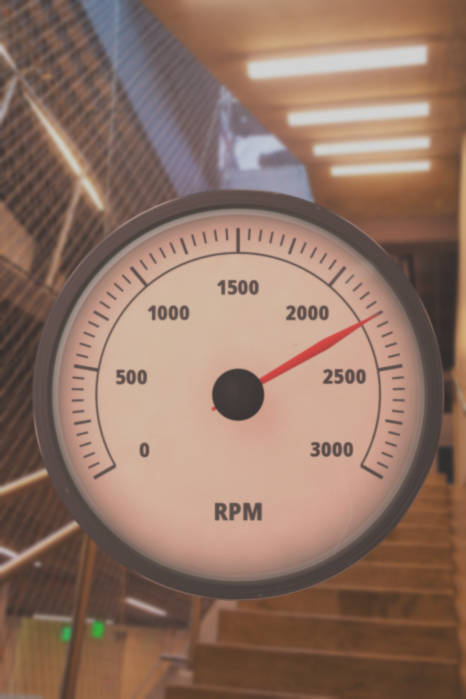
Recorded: 2250 rpm
